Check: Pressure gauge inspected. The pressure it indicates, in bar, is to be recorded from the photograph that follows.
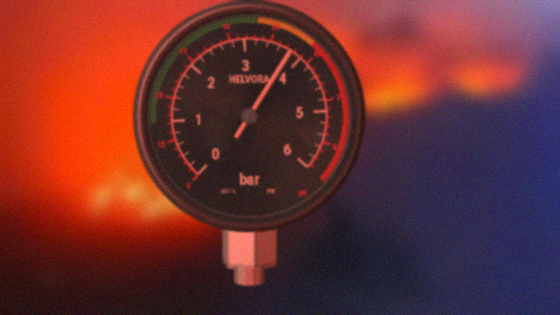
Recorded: 3.8 bar
